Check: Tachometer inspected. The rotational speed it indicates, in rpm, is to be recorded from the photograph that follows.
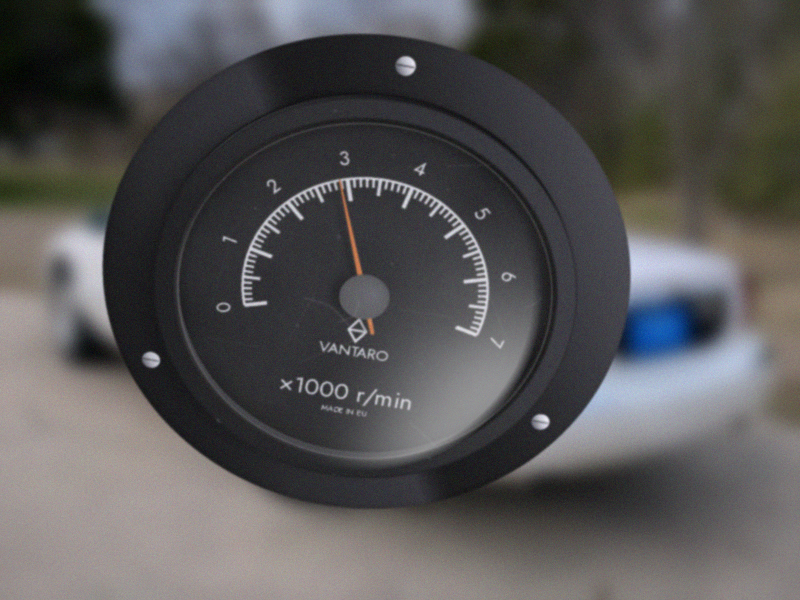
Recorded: 2900 rpm
